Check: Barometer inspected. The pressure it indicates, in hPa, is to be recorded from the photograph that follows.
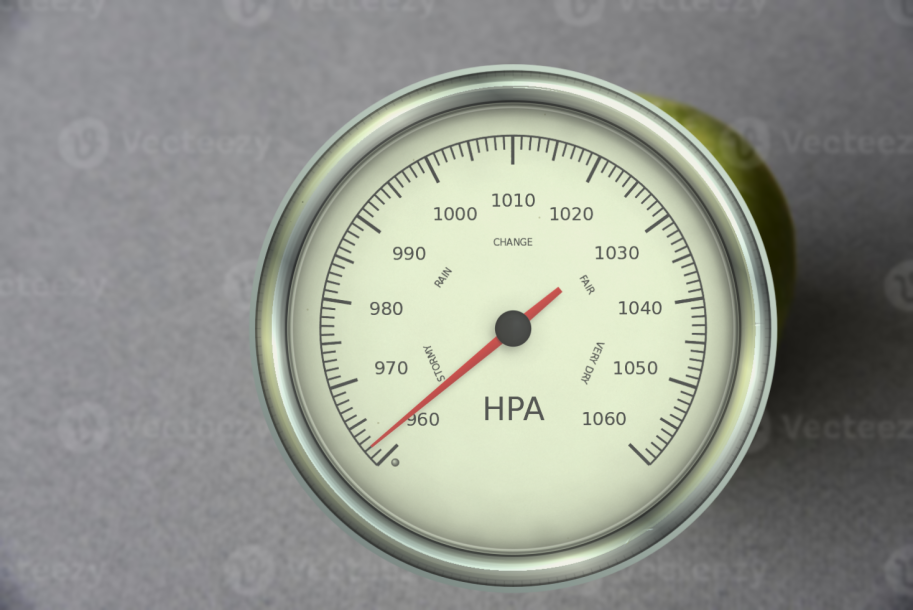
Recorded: 962 hPa
